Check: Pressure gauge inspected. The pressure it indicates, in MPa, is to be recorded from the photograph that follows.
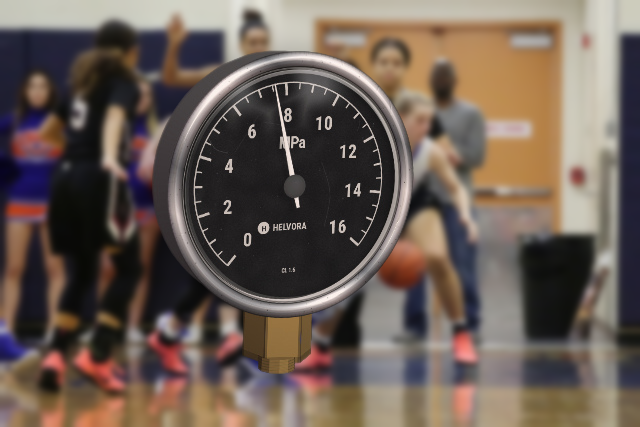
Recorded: 7.5 MPa
